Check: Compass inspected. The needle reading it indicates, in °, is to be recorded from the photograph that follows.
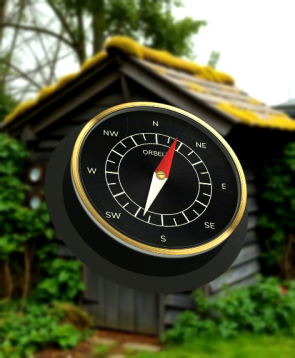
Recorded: 22.5 °
